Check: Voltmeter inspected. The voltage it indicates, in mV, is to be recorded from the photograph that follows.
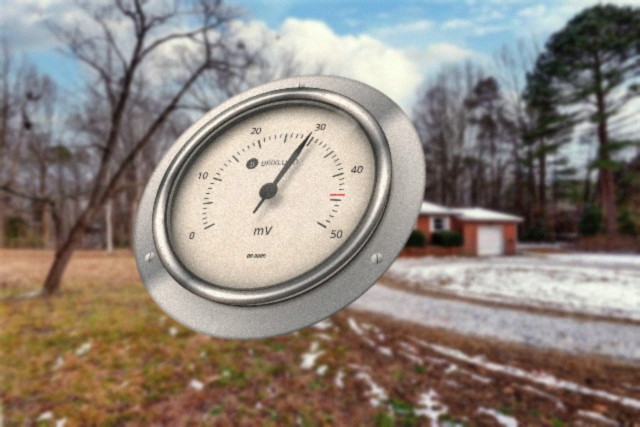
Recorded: 30 mV
